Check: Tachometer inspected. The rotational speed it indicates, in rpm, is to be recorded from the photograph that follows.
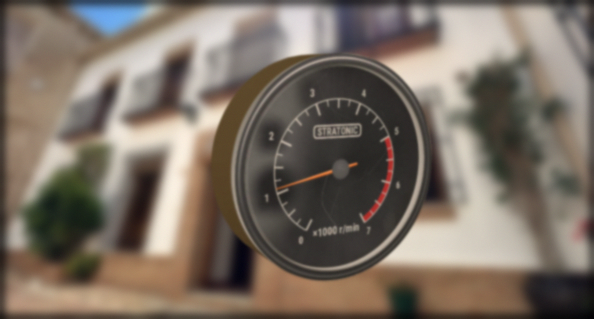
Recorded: 1125 rpm
